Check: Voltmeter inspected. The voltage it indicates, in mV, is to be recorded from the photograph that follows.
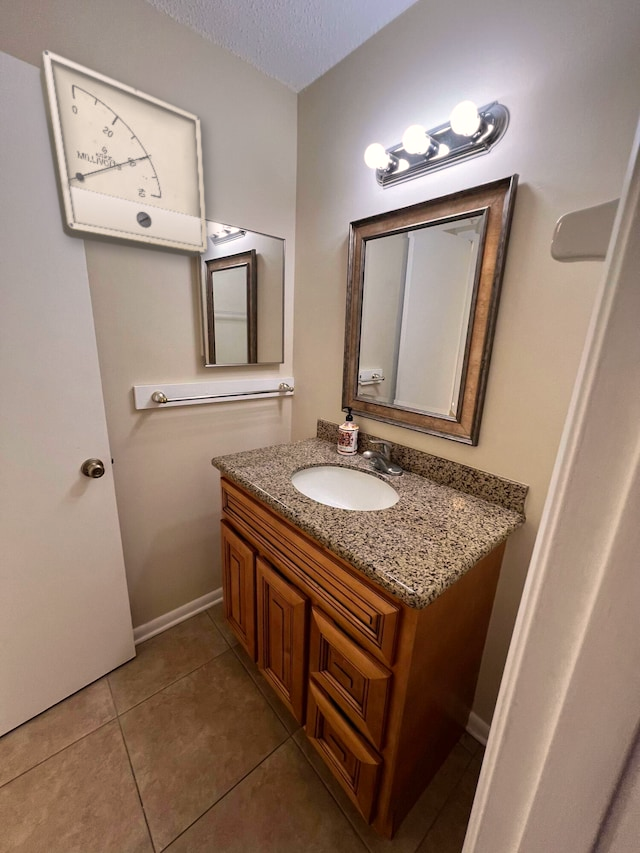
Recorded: 40 mV
